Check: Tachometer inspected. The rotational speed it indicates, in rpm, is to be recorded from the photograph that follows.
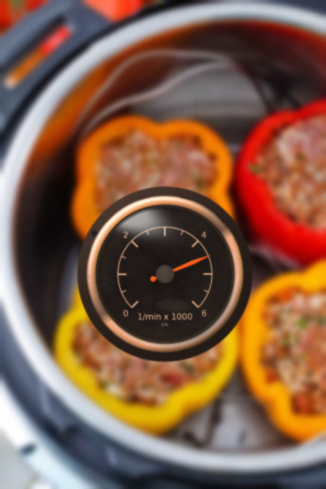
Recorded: 4500 rpm
